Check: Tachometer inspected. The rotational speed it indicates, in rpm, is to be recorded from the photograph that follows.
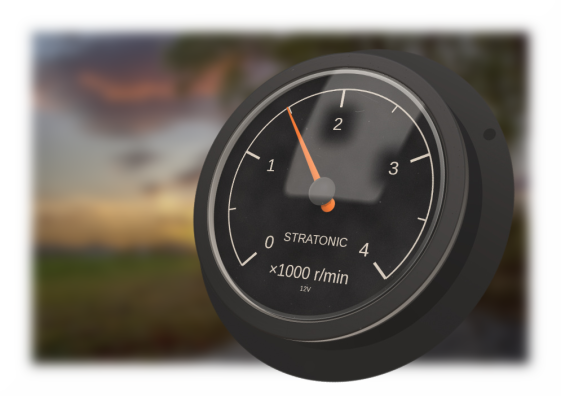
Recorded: 1500 rpm
